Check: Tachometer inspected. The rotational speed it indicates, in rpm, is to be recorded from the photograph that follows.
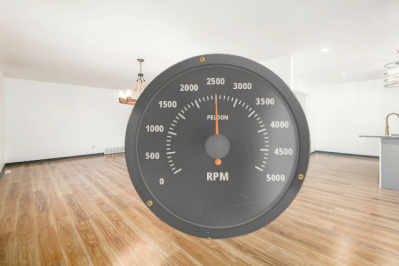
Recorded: 2500 rpm
